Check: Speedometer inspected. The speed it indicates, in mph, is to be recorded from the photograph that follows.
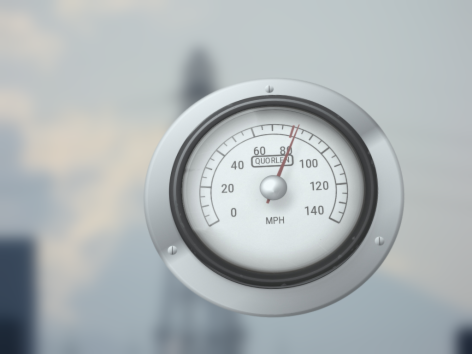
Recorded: 82.5 mph
